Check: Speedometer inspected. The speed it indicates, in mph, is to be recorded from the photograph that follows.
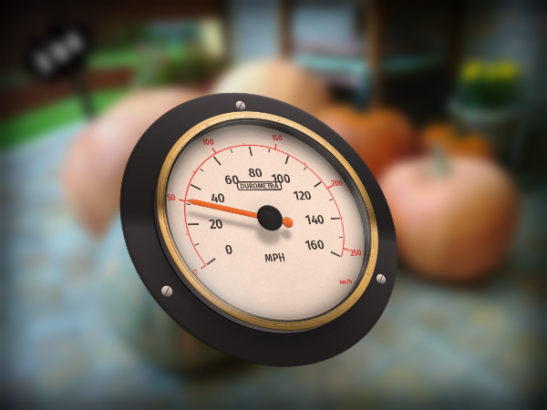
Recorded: 30 mph
